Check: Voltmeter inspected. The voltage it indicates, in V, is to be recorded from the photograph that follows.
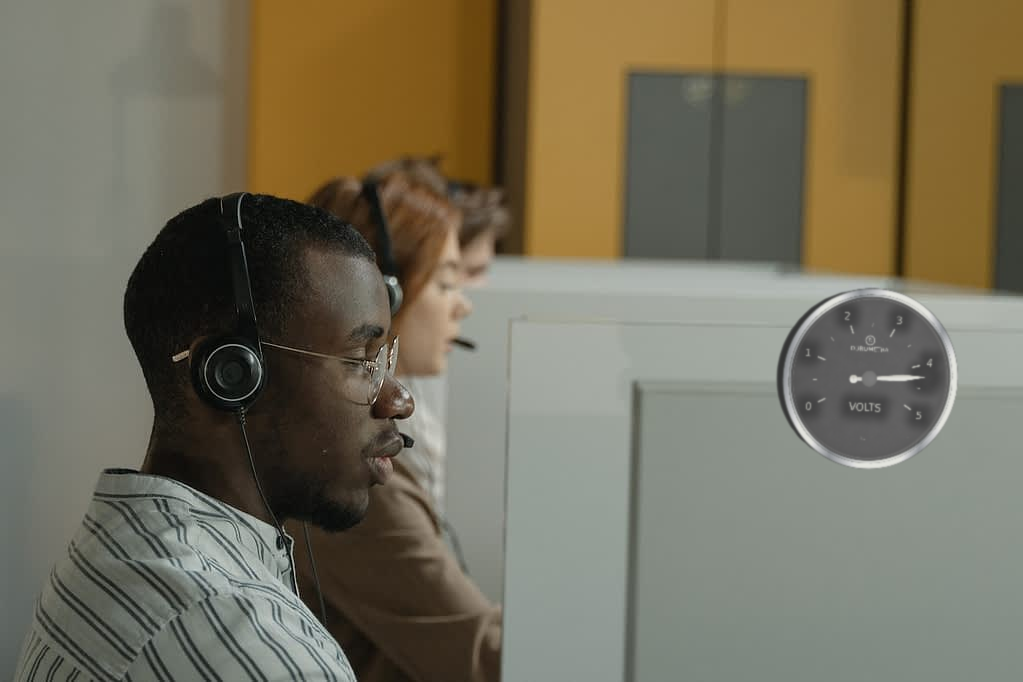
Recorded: 4.25 V
